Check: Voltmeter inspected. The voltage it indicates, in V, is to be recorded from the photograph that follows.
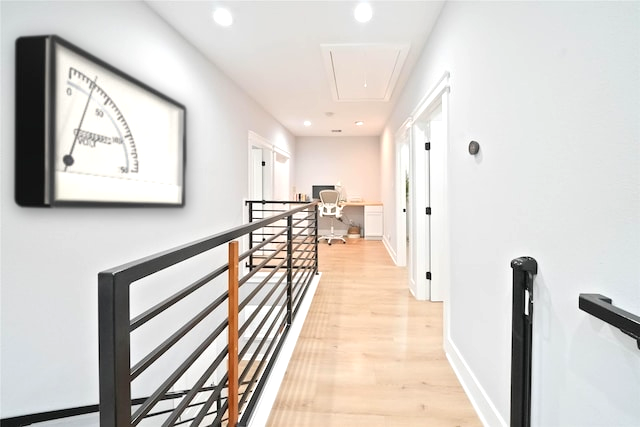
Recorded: 25 V
